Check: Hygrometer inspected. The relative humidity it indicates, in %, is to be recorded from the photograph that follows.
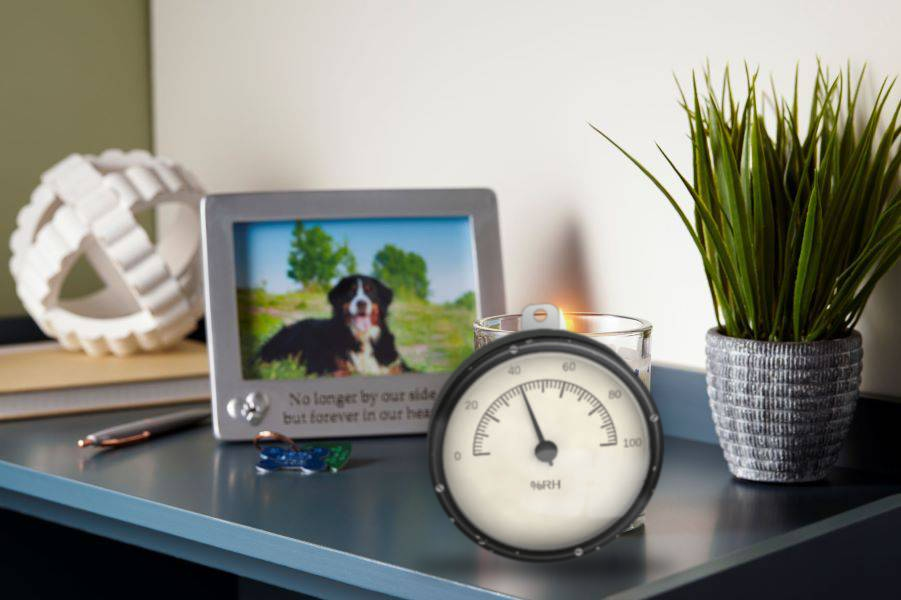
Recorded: 40 %
